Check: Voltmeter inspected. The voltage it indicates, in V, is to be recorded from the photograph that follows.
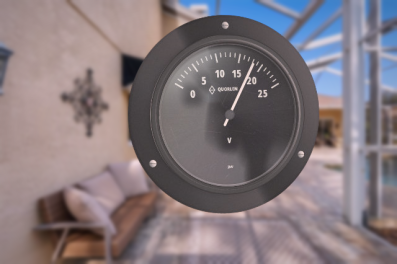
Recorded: 18 V
